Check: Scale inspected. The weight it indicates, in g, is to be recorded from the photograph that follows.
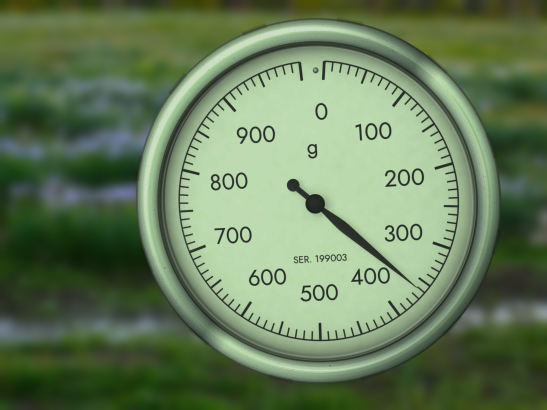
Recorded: 360 g
